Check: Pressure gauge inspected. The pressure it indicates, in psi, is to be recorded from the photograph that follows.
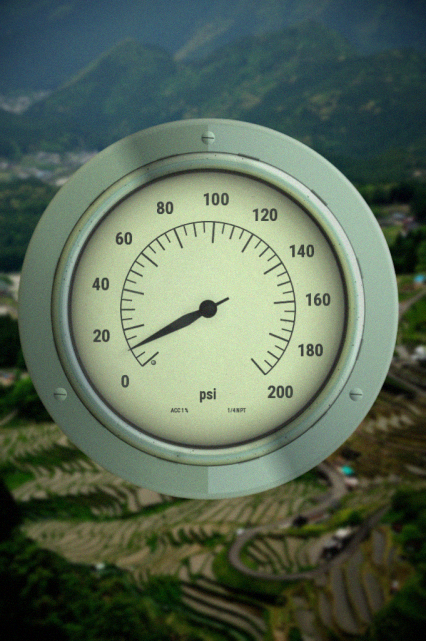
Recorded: 10 psi
